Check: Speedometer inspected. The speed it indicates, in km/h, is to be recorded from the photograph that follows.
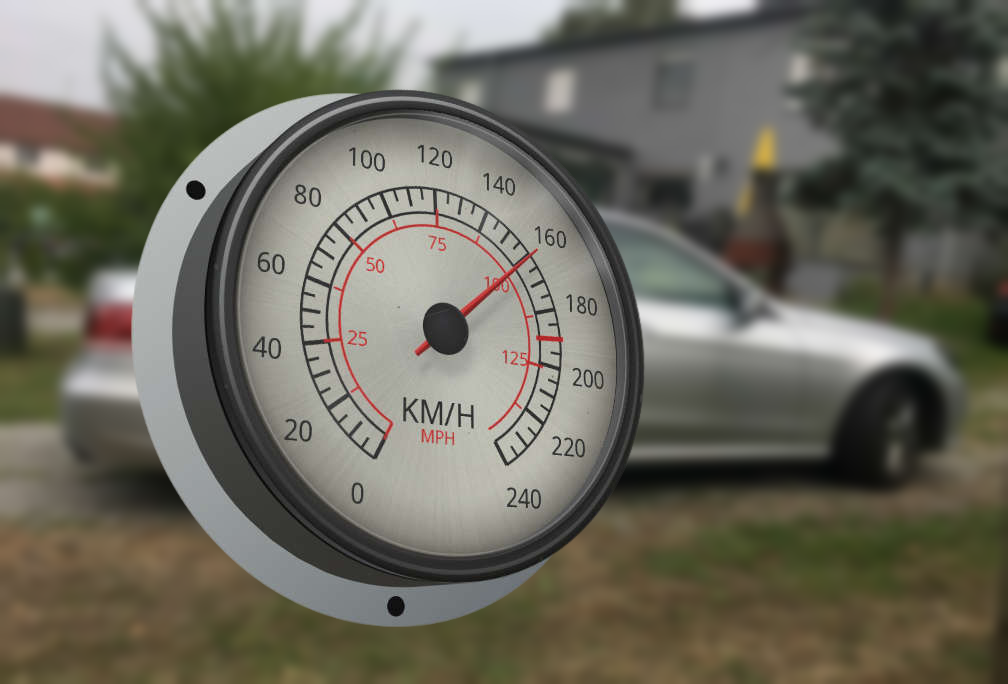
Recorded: 160 km/h
